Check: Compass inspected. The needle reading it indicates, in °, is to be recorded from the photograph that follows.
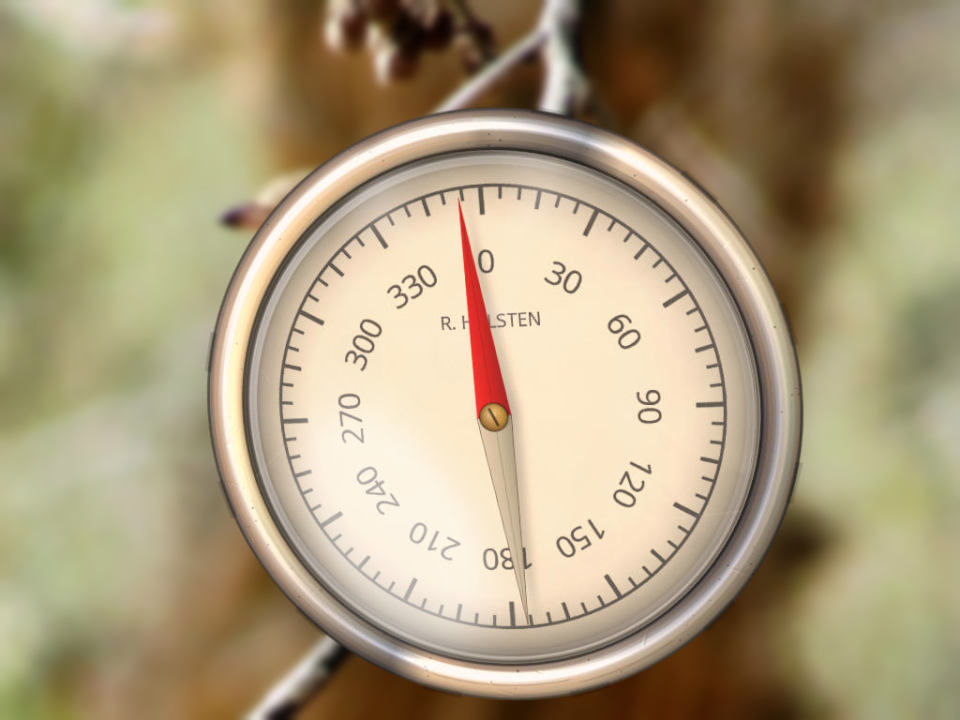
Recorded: 355 °
